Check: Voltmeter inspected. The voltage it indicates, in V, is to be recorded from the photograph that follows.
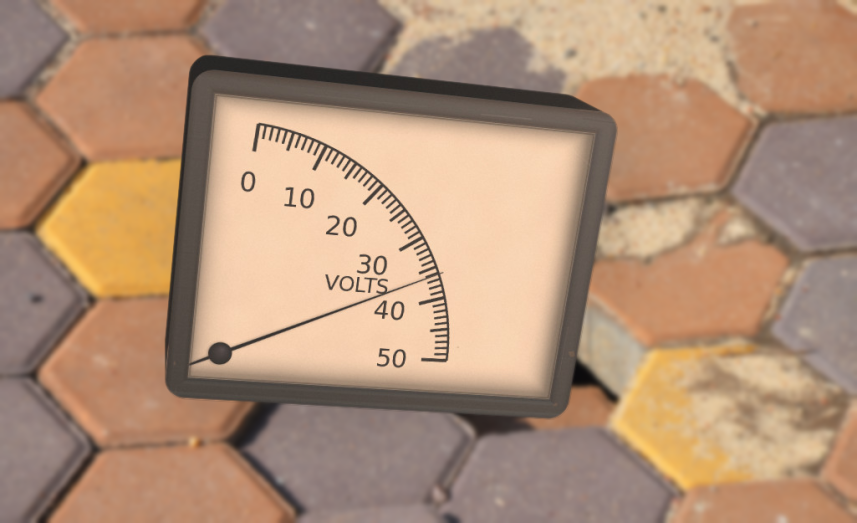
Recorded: 36 V
